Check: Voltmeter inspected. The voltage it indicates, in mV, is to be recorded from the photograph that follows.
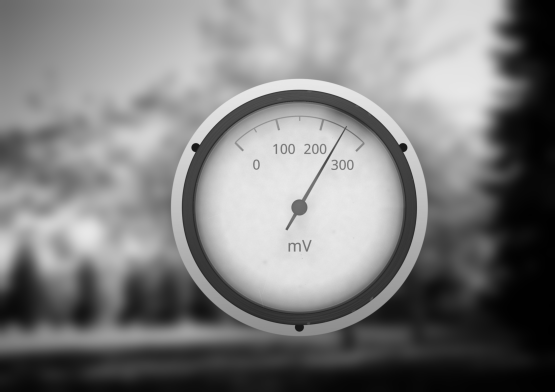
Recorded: 250 mV
